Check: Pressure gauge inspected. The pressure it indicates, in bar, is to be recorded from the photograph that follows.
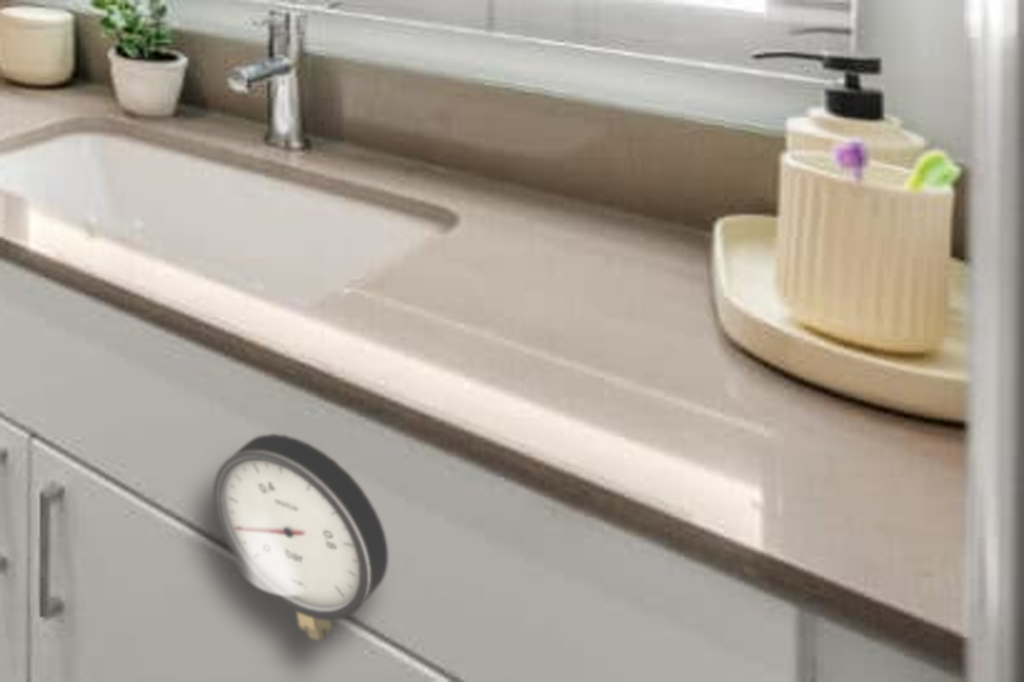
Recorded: 0.1 bar
